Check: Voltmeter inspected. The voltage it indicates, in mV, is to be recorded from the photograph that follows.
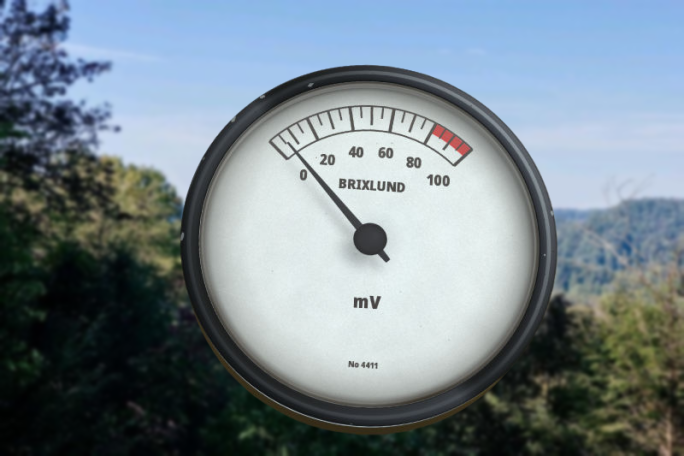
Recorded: 5 mV
